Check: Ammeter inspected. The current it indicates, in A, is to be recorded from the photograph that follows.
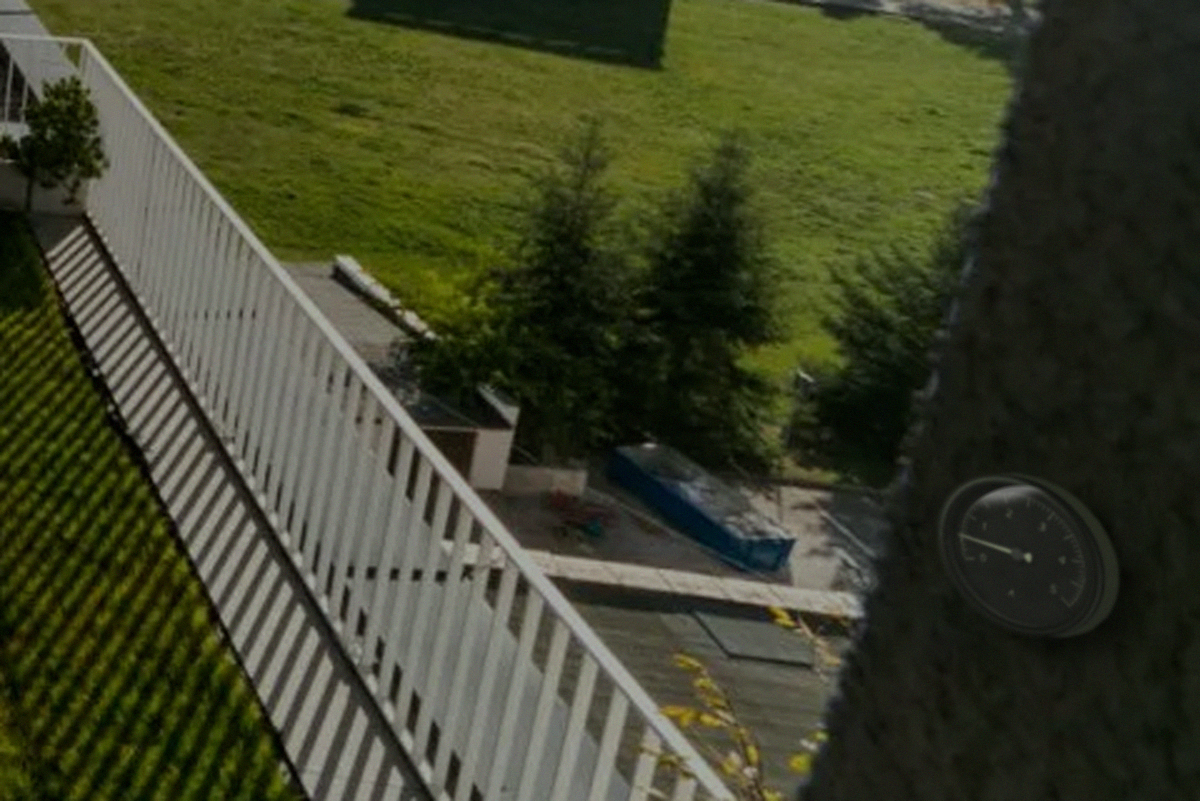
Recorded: 0.5 A
